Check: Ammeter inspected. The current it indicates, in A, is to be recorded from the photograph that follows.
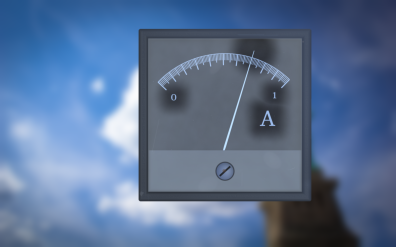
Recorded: 0.7 A
